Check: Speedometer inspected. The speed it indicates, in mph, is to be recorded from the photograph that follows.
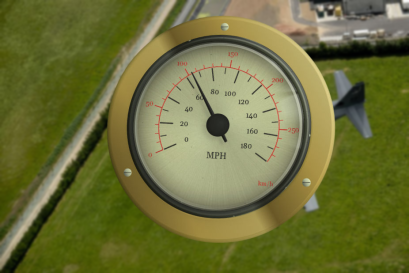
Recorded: 65 mph
